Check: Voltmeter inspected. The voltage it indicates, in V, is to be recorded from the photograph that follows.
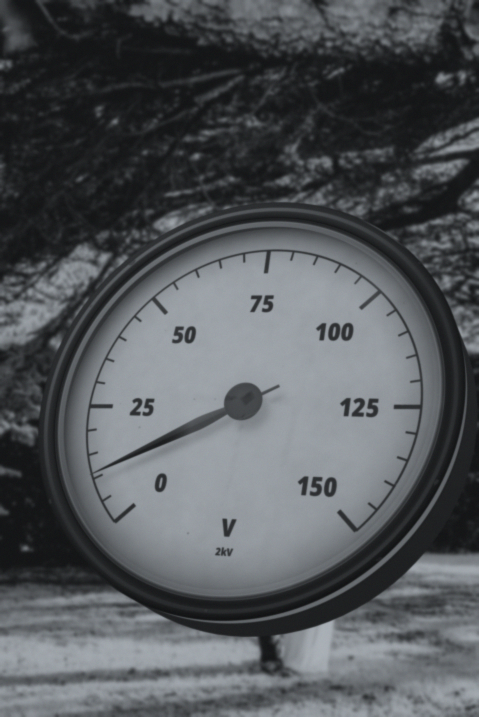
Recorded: 10 V
